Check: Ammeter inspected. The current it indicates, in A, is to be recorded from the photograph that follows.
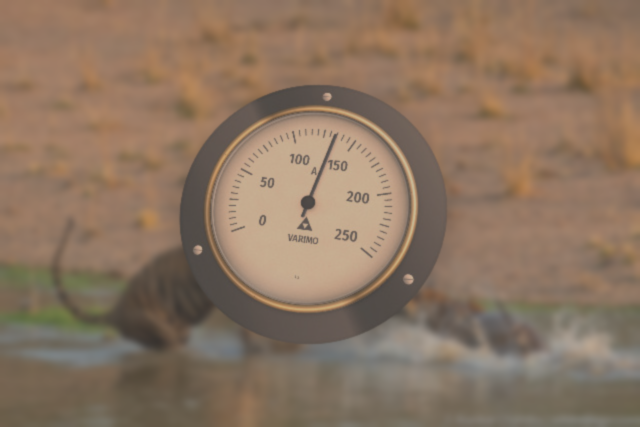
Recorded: 135 A
